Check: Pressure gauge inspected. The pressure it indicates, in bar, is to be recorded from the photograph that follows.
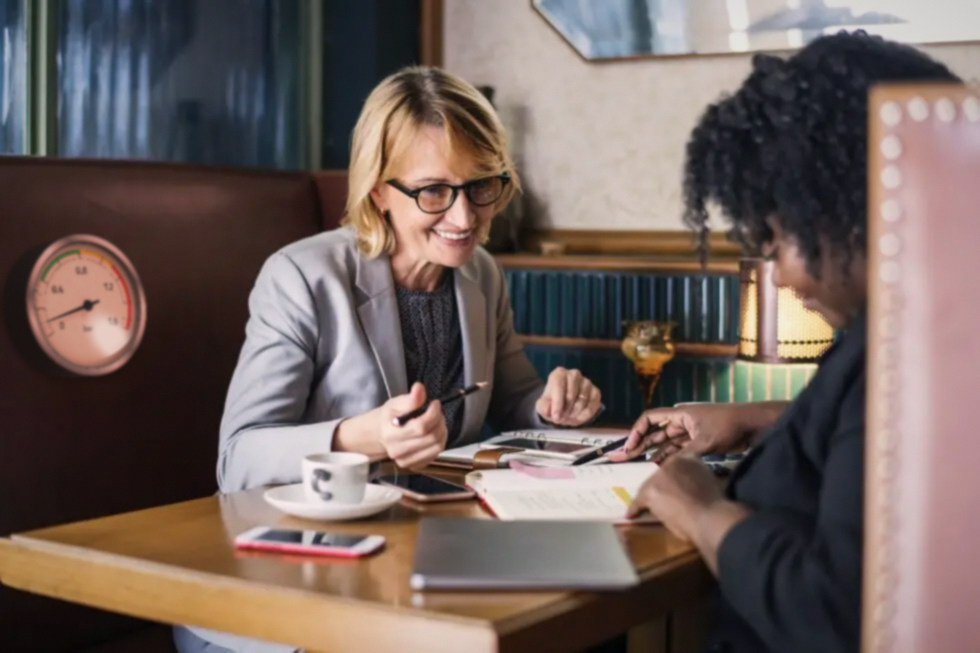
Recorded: 0.1 bar
